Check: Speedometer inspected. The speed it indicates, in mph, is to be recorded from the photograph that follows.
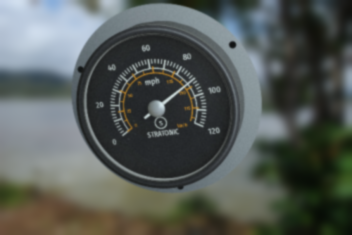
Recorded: 90 mph
